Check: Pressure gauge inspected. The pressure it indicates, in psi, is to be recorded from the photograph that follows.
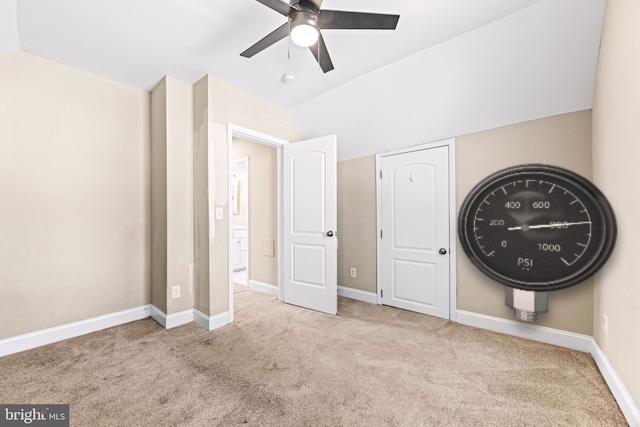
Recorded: 800 psi
